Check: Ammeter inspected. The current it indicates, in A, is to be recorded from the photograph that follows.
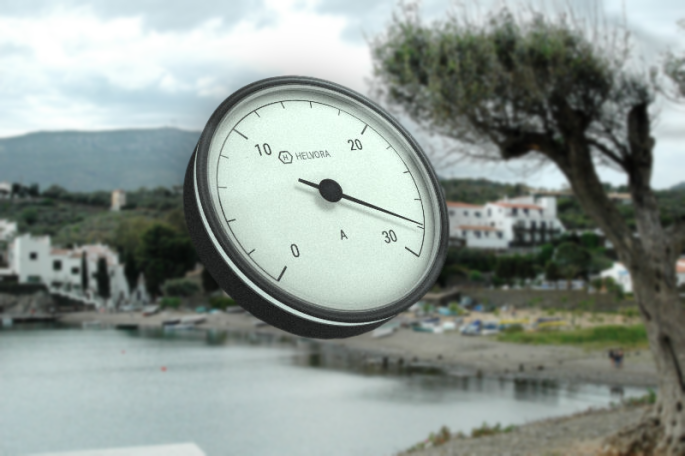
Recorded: 28 A
